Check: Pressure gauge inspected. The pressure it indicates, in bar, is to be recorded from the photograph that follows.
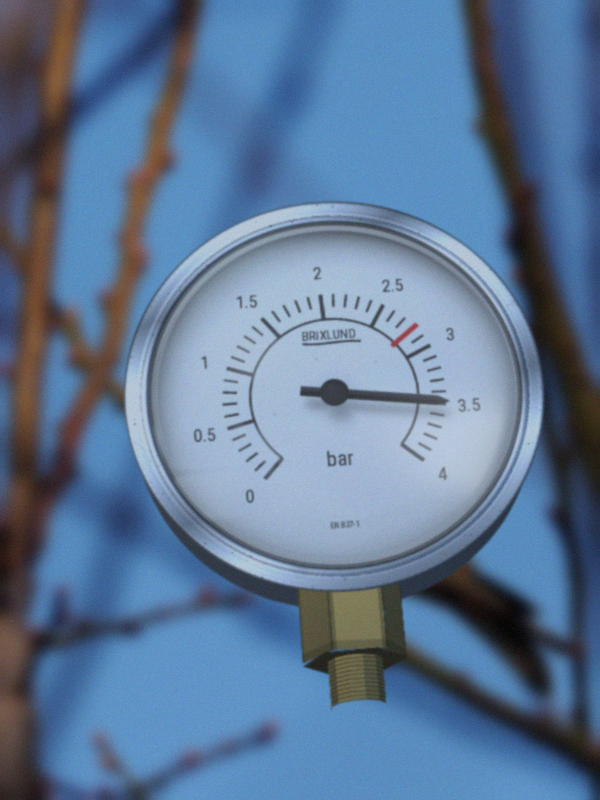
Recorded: 3.5 bar
